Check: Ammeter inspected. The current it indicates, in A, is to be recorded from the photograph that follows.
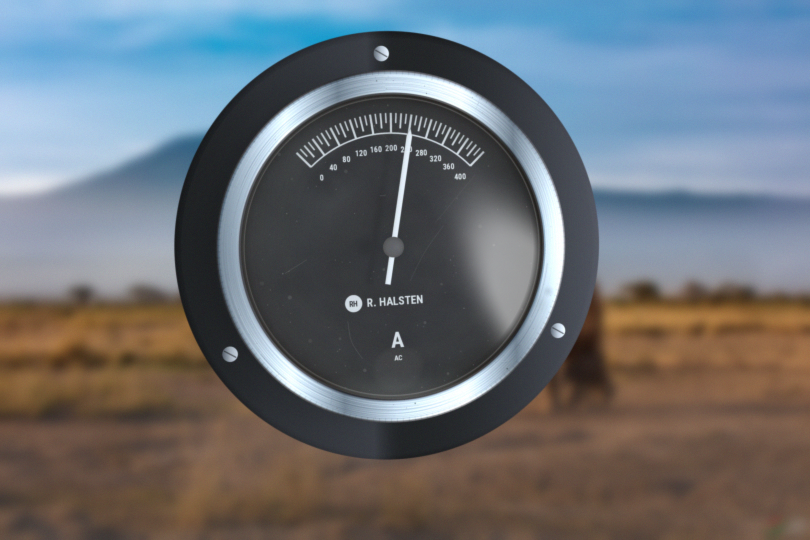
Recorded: 240 A
